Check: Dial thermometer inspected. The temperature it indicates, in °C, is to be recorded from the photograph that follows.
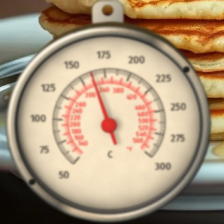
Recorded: 162.5 °C
